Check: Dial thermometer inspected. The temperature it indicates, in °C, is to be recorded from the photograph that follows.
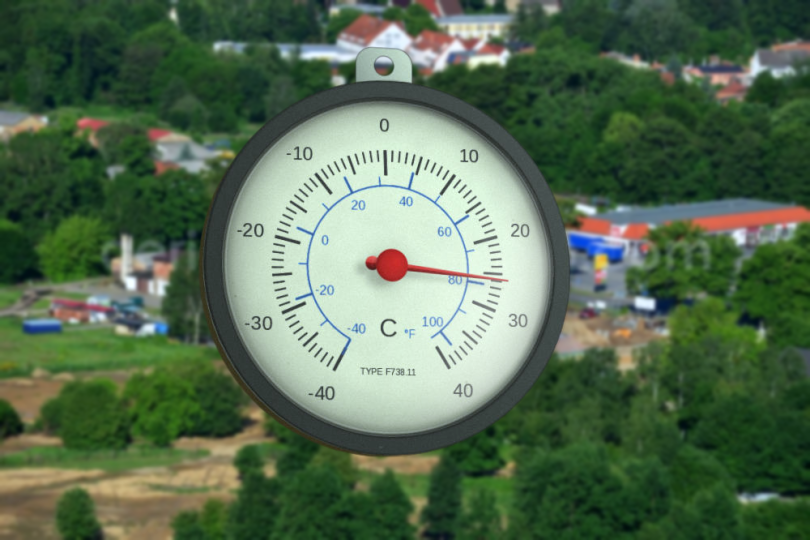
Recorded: 26 °C
